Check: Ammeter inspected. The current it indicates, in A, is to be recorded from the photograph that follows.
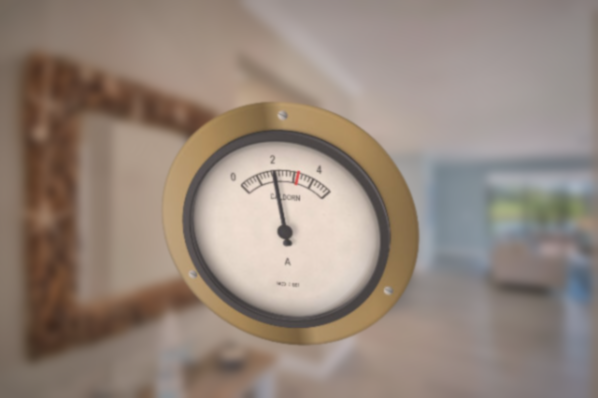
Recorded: 2 A
